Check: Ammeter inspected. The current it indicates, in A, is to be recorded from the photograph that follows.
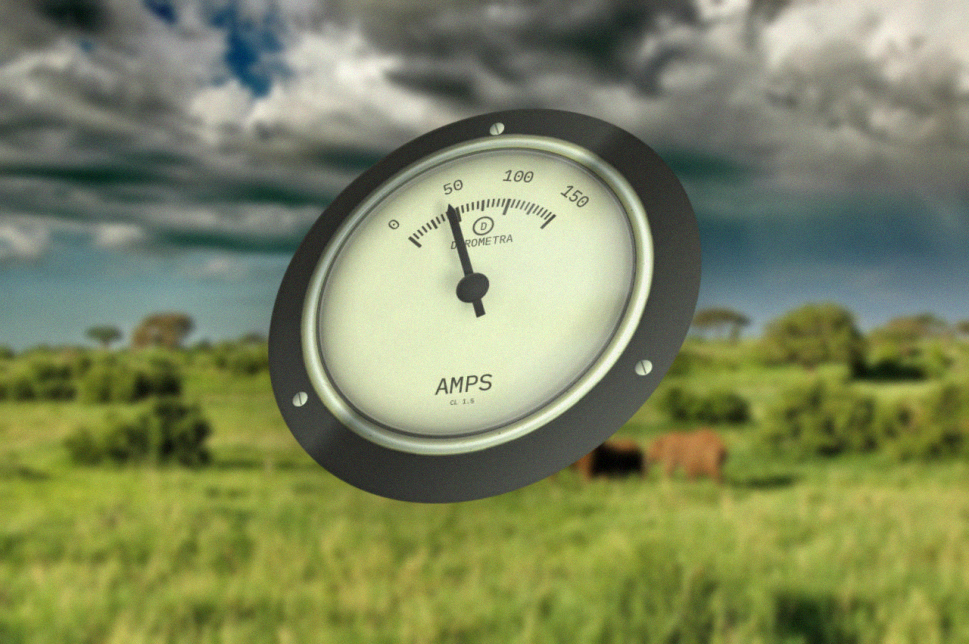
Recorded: 45 A
